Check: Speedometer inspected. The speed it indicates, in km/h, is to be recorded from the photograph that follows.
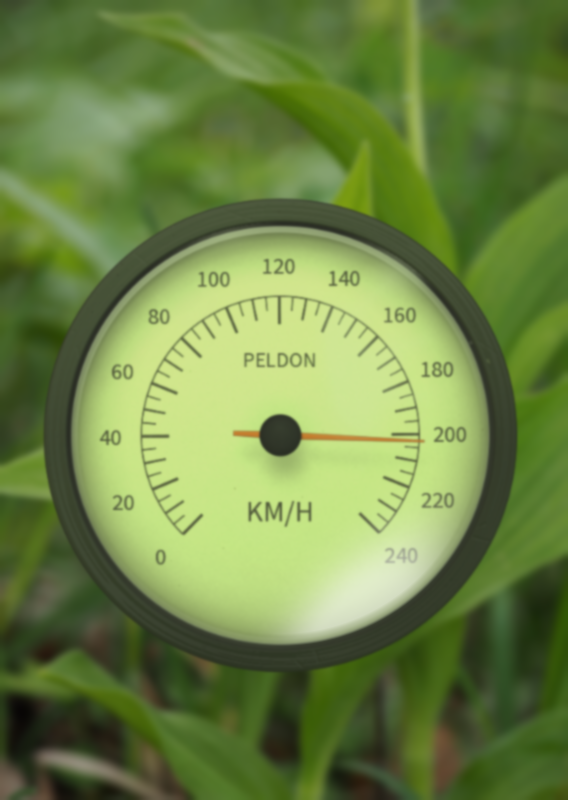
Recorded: 202.5 km/h
